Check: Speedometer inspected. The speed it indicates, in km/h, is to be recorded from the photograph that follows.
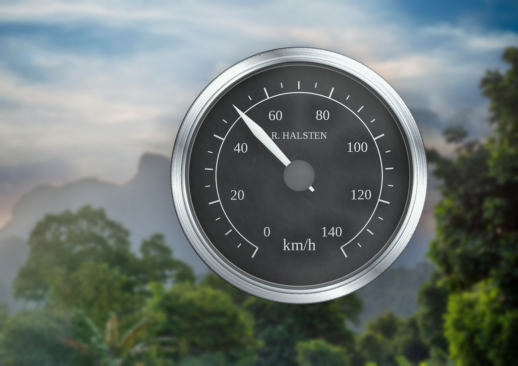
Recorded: 50 km/h
